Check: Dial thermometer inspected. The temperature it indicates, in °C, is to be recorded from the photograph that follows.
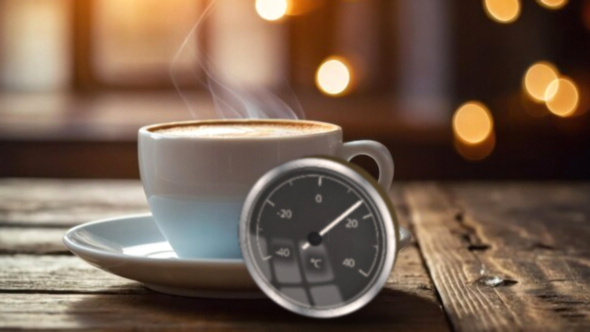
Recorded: 15 °C
